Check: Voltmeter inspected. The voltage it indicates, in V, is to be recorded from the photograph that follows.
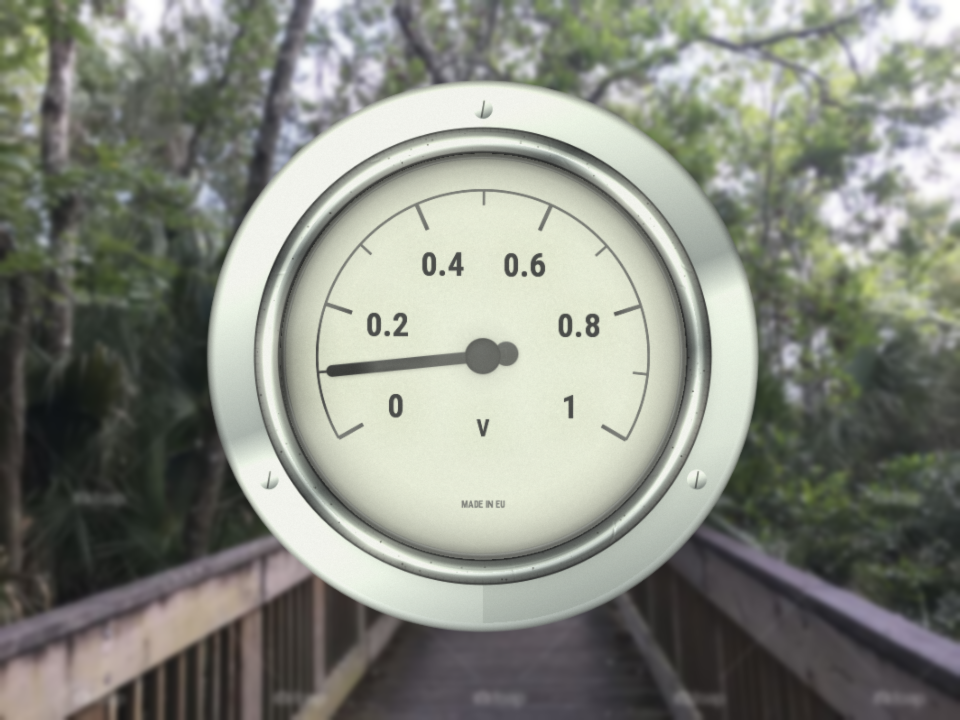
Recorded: 0.1 V
